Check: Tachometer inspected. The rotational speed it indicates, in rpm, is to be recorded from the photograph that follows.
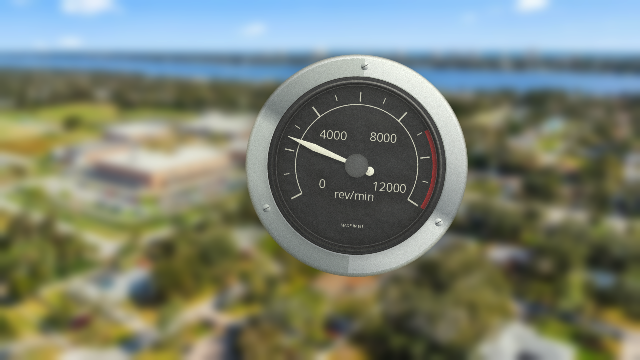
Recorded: 2500 rpm
